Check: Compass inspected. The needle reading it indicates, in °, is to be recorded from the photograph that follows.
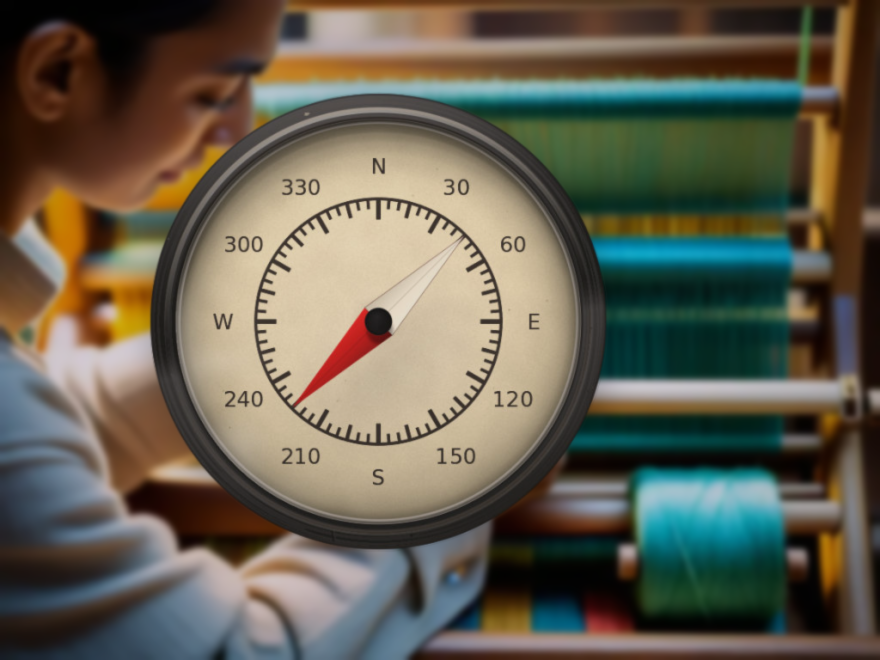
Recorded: 225 °
